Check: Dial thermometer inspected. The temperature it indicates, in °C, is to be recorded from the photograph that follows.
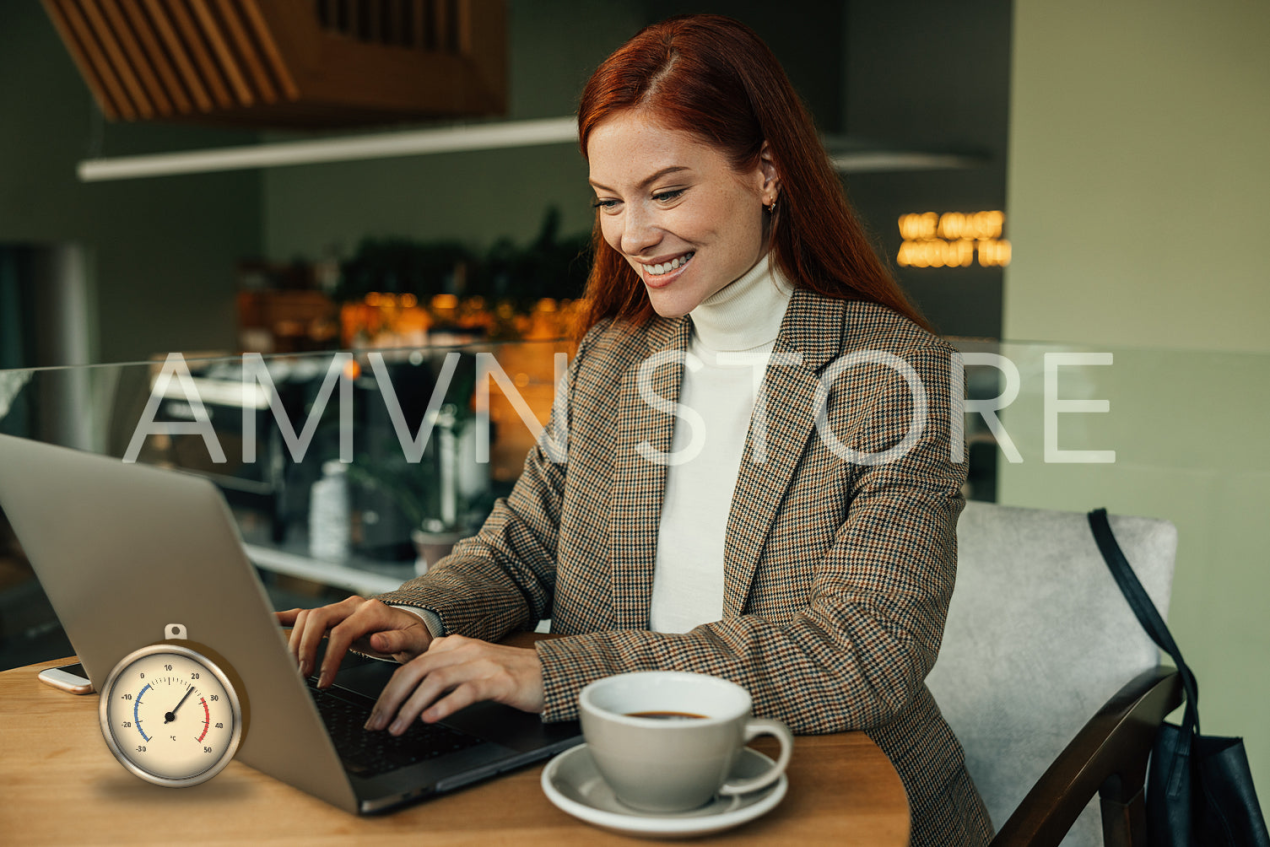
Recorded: 22 °C
